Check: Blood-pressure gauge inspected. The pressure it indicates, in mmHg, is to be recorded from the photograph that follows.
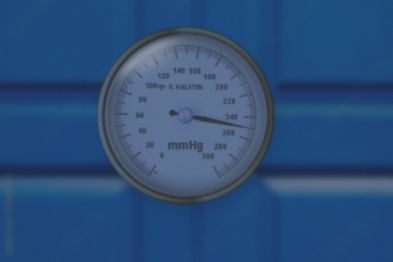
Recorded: 250 mmHg
